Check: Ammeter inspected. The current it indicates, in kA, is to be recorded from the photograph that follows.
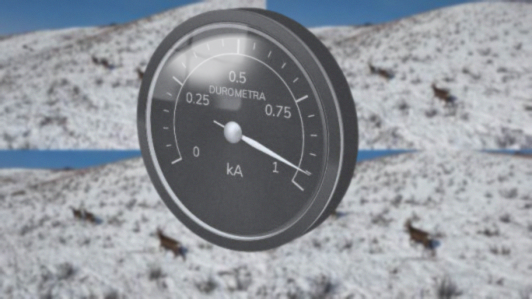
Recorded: 0.95 kA
